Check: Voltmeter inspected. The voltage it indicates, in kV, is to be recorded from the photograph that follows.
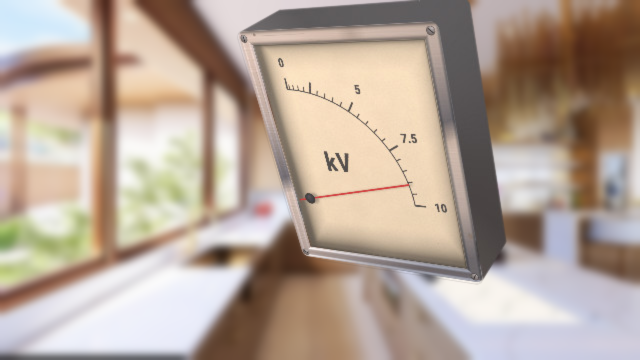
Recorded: 9 kV
